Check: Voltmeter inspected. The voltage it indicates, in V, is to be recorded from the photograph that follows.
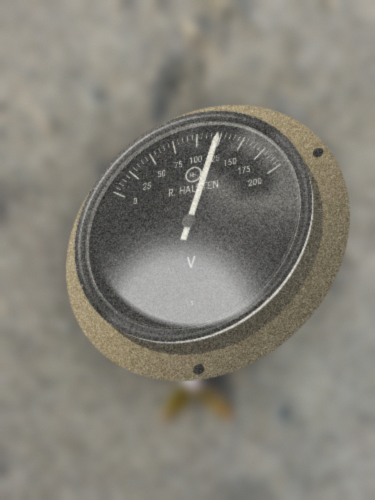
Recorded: 125 V
